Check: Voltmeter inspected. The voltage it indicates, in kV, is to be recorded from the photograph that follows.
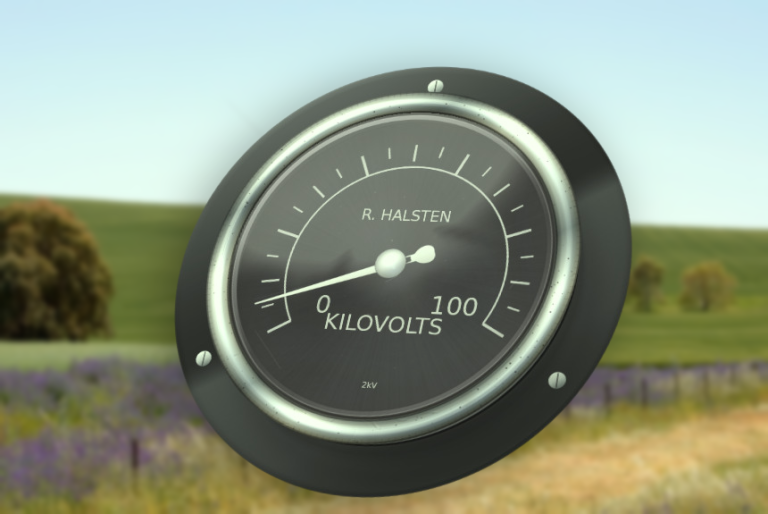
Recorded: 5 kV
